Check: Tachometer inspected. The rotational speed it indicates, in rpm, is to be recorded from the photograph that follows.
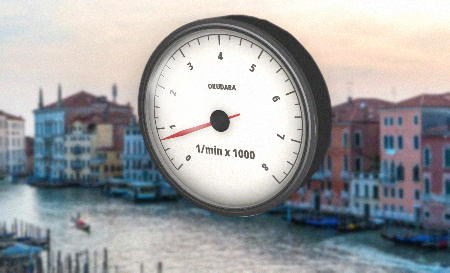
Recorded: 750 rpm
